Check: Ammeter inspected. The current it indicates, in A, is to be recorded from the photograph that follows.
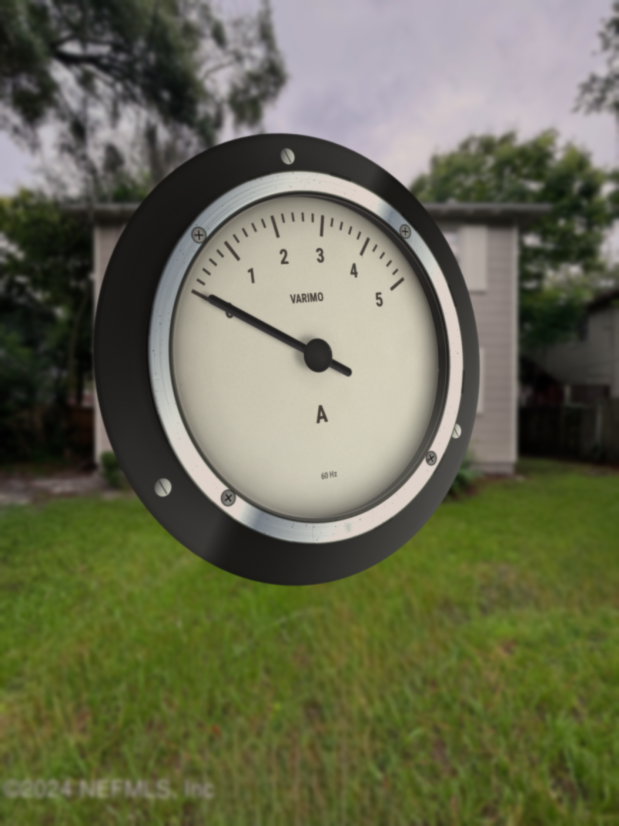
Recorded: 0 A
